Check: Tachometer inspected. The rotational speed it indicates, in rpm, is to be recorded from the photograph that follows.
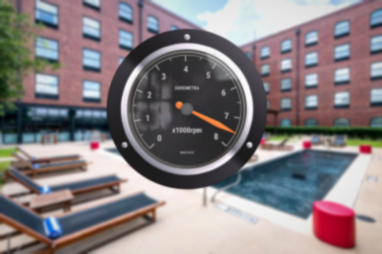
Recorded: 7500 rpm
